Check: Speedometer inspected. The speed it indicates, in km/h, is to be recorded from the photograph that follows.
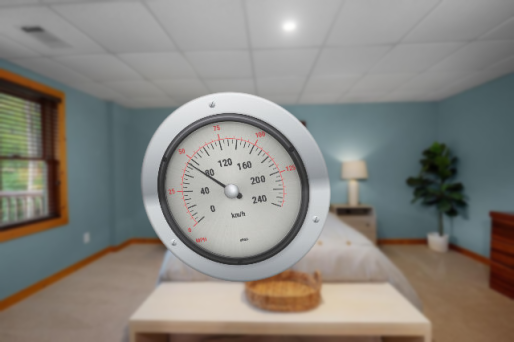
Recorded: 75 km/h
